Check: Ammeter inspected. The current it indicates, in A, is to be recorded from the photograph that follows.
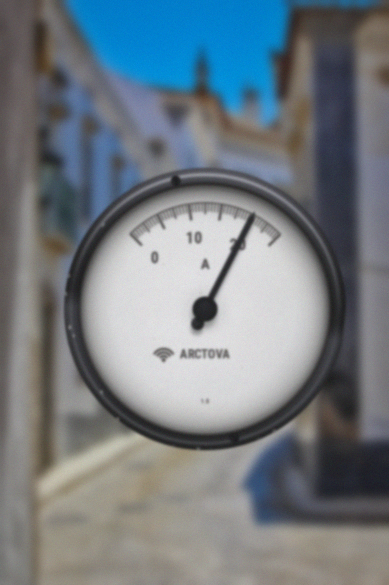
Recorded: 20 A
